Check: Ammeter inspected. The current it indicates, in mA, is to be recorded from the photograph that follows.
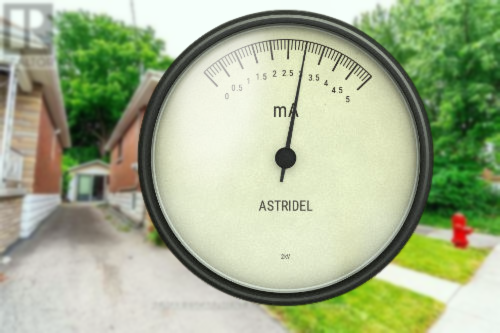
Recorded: 3 mA
